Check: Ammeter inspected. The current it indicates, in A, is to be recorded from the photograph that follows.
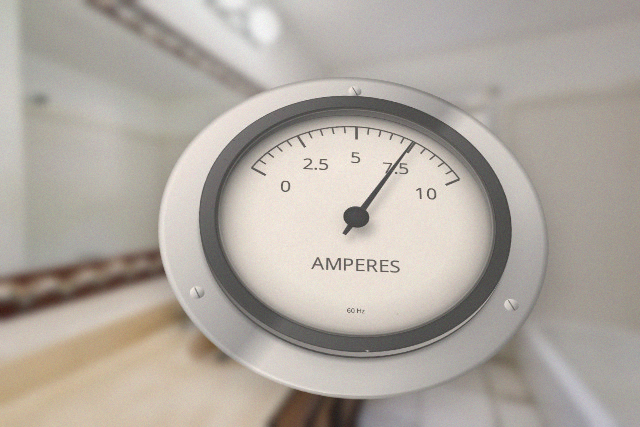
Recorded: 7.5 A
